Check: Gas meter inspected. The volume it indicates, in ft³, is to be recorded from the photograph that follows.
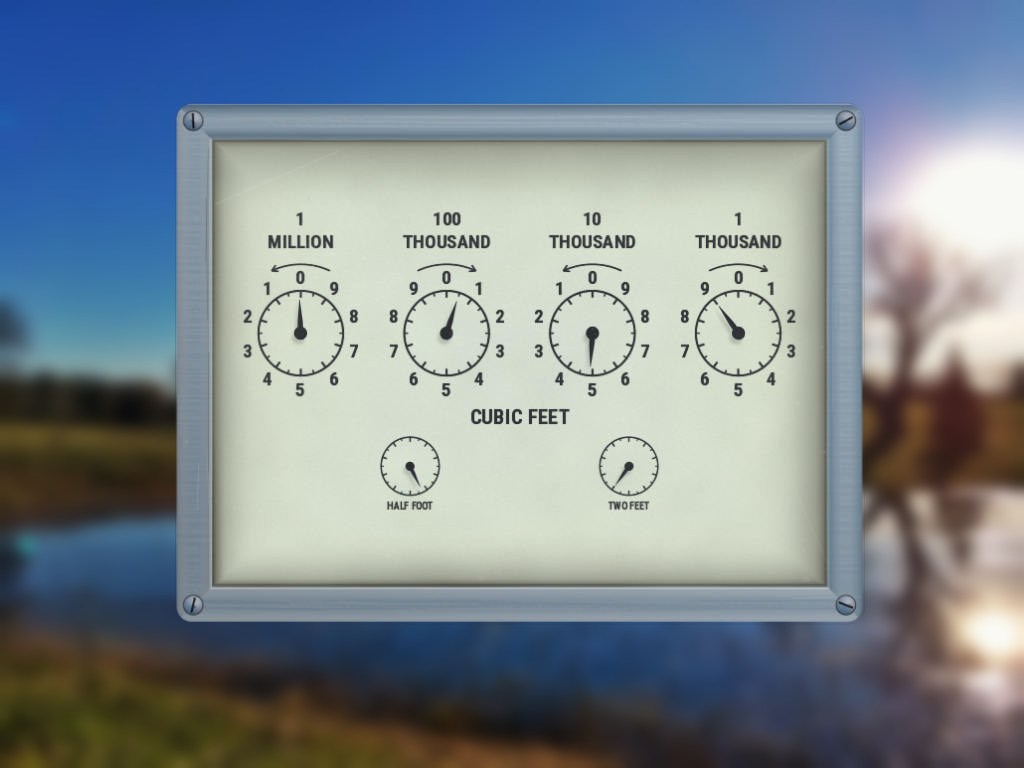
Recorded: 4900 ft³
